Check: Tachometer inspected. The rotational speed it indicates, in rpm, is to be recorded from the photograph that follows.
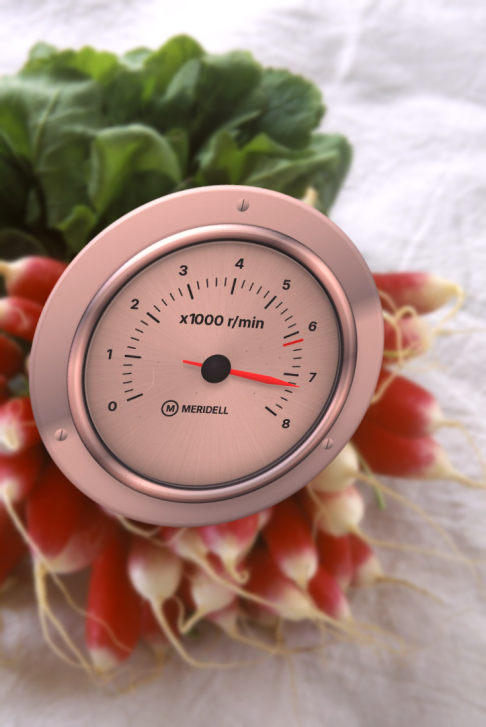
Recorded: 7200 rpm
